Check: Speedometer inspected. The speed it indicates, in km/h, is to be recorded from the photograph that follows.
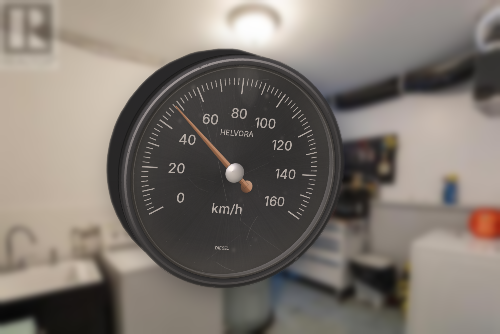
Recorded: 48 km/h
